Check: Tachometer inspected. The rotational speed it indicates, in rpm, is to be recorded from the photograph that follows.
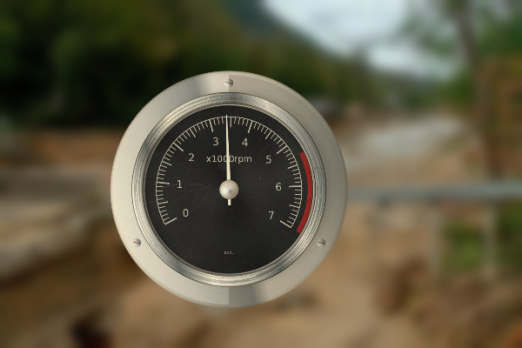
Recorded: 3400 rpm
